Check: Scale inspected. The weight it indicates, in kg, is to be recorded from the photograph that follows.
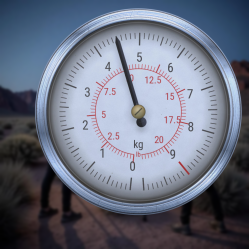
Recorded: 4.5 kg
